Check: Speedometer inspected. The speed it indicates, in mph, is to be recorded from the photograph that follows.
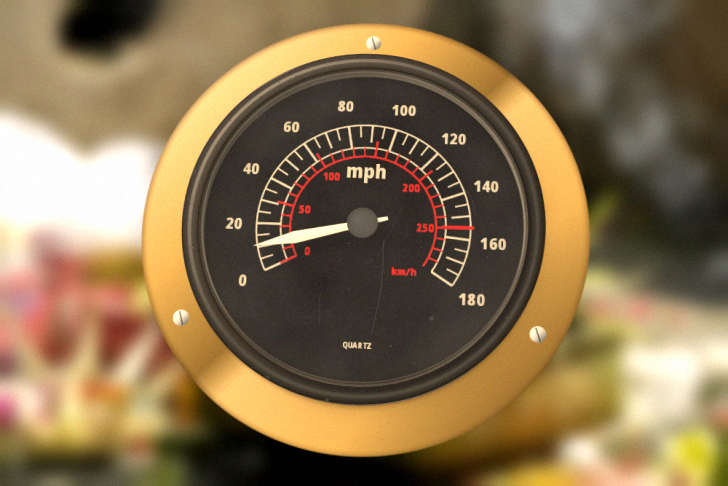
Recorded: 10 mph
